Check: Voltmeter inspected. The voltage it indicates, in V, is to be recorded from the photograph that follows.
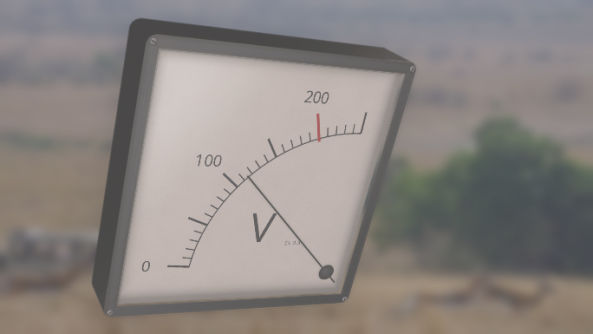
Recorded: 115 V
